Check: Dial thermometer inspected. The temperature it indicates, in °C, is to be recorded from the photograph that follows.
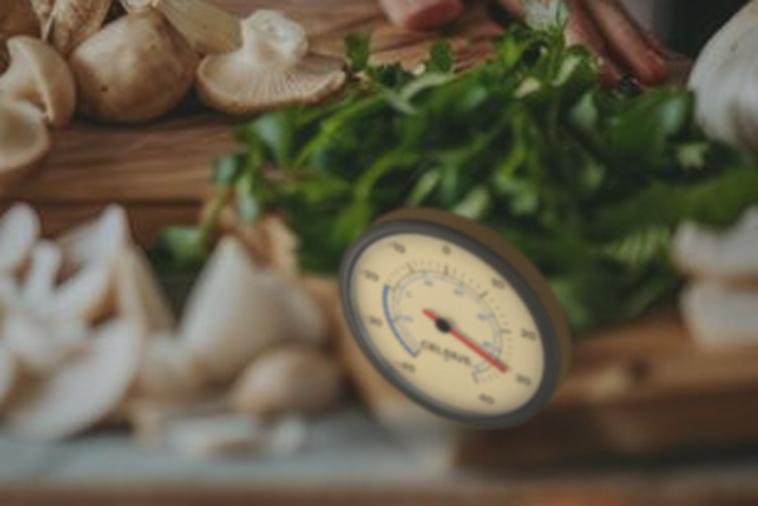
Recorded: 30 °C
